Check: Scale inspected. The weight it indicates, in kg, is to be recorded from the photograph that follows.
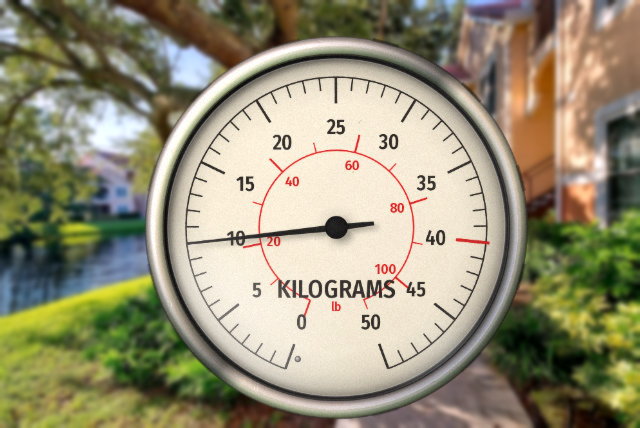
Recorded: 10 kg
